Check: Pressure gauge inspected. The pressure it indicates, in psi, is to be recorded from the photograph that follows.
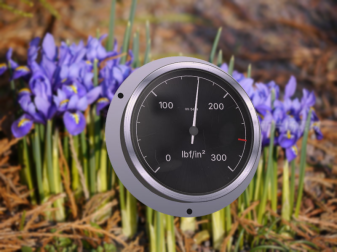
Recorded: 160 psi
